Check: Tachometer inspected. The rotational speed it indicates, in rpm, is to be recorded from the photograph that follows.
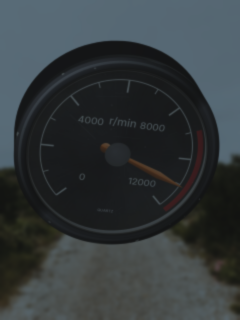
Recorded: 11000 rpm
